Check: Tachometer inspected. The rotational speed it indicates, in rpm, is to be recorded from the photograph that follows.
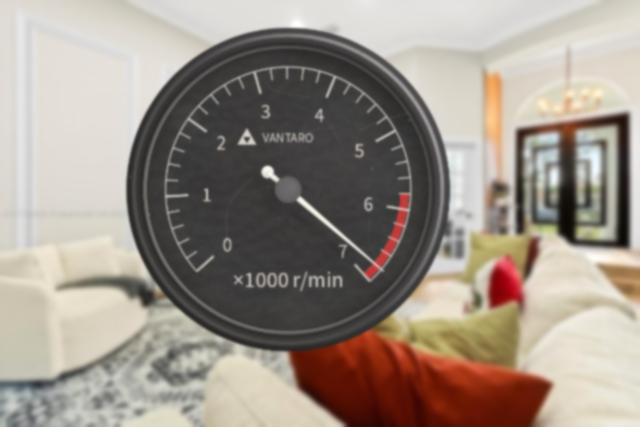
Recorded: 6800 rpm
